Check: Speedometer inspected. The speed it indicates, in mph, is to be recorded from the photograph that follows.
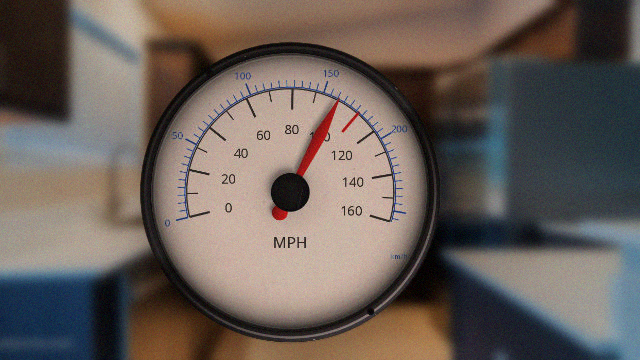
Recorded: 100 mph
